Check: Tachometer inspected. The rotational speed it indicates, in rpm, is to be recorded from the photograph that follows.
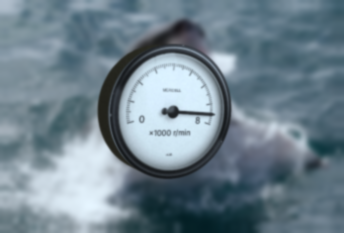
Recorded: 7500 rpm
